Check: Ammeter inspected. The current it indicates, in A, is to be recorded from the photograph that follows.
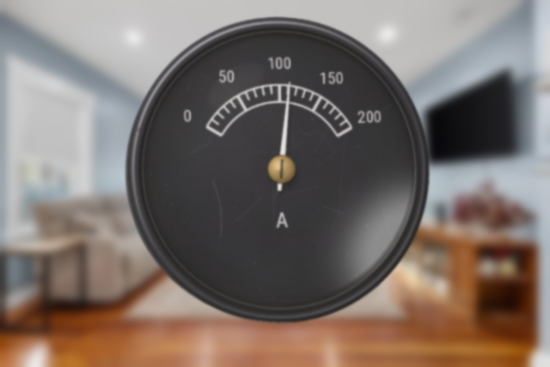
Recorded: 110 A
